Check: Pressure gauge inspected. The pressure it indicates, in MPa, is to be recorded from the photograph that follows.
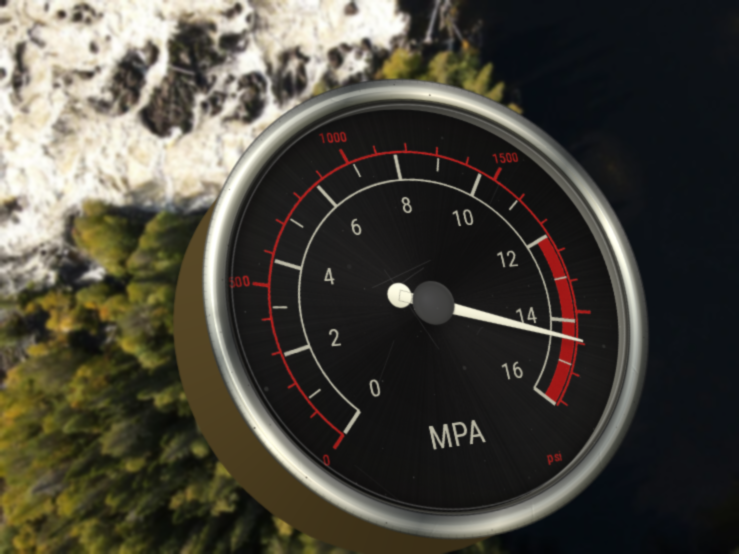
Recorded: 14.5 MPa
